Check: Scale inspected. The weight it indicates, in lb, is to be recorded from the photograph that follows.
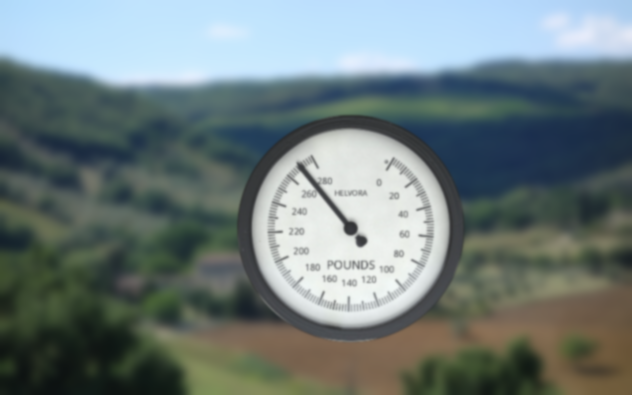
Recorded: 270 lb
